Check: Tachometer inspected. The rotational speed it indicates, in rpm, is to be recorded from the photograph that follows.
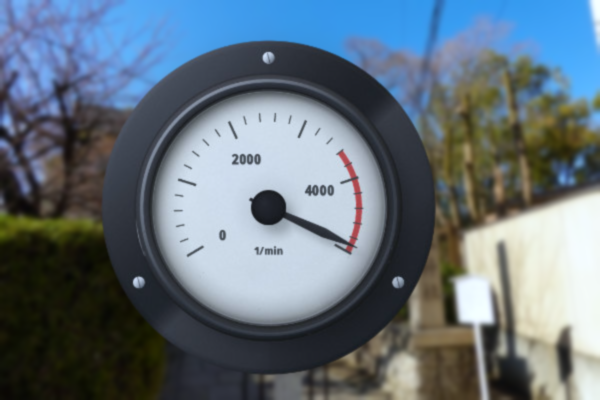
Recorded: 4900 rpm
